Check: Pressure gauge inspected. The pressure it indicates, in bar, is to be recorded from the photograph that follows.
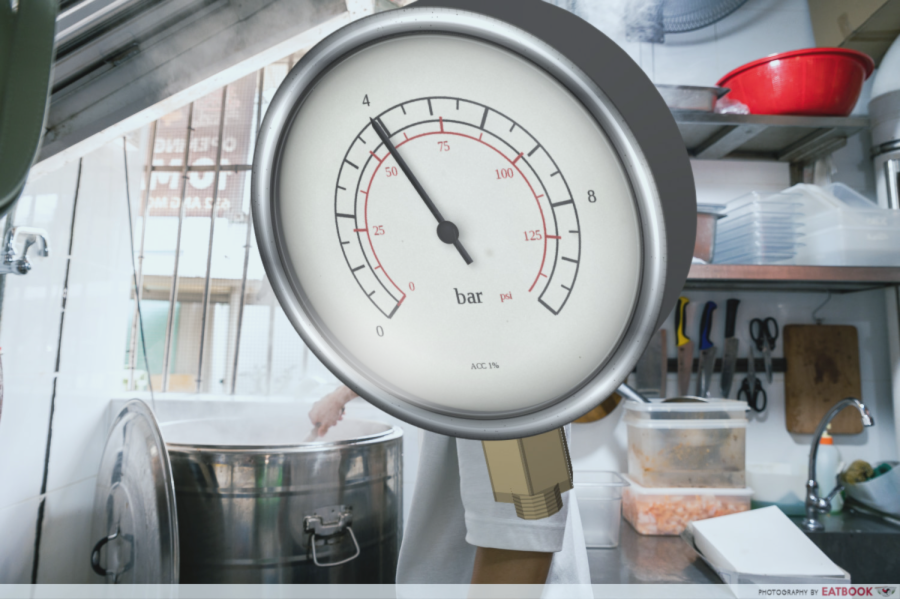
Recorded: 4 bar
